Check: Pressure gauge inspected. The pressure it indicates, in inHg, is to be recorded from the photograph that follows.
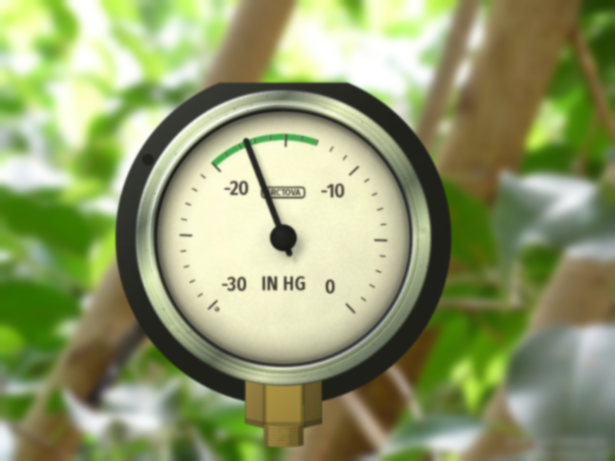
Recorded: -17.5 inHg
